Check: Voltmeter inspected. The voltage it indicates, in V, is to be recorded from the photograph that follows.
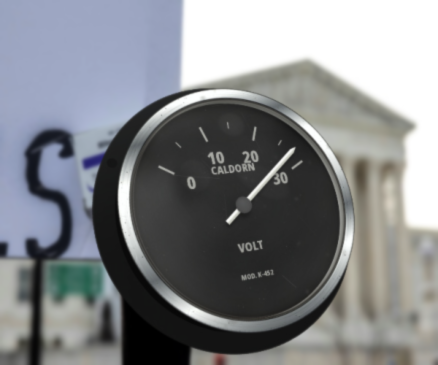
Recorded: 27.5 V
